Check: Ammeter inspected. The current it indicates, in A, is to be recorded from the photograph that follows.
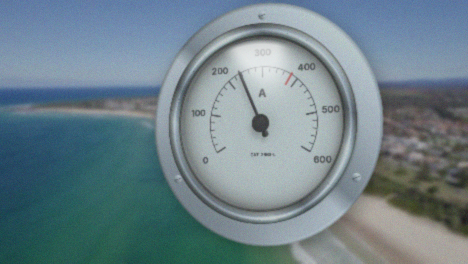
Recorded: 240 A
